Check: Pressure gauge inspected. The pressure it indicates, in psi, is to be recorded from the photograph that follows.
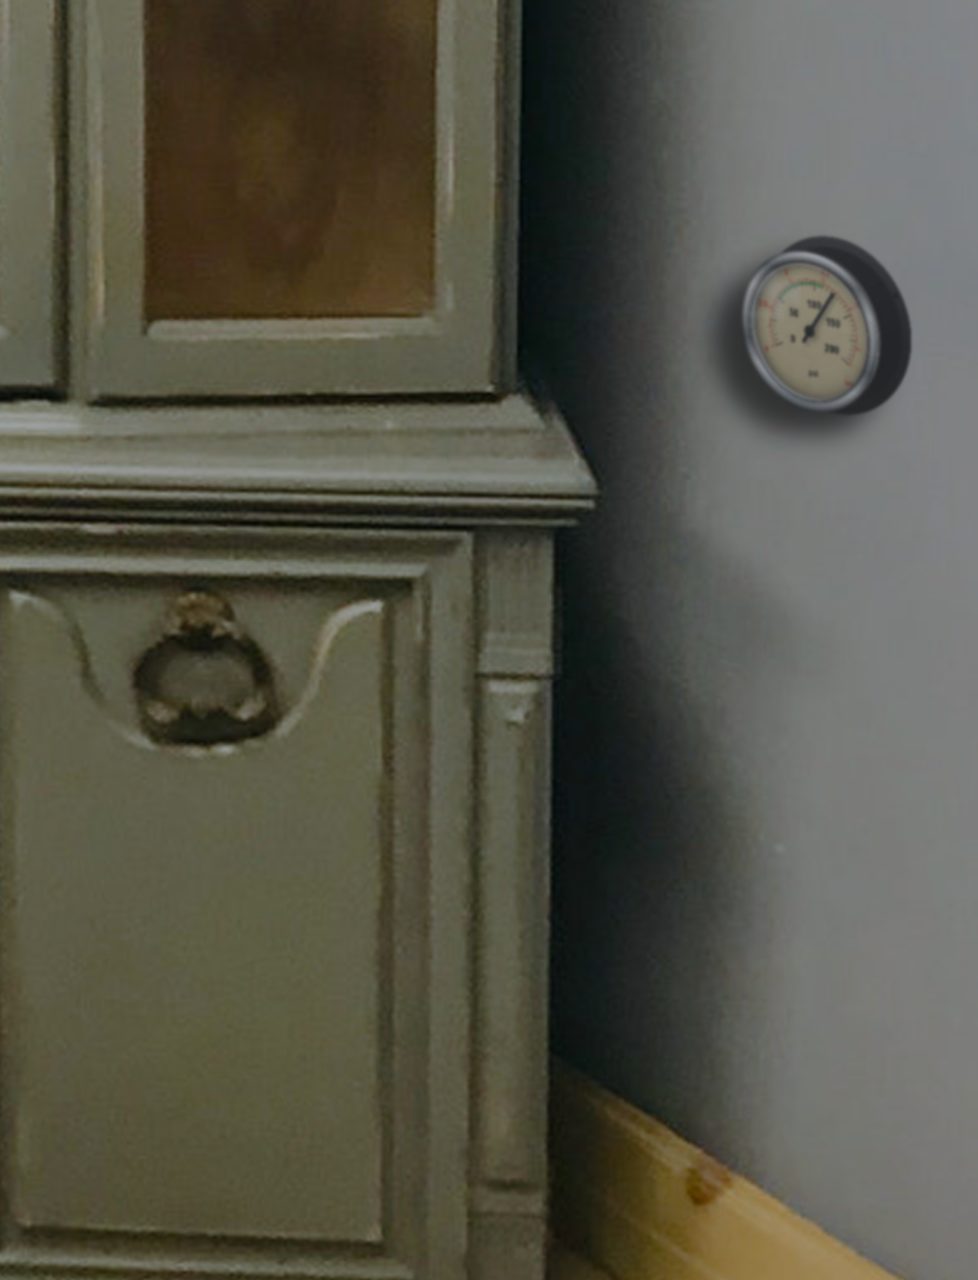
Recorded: 125 psi
